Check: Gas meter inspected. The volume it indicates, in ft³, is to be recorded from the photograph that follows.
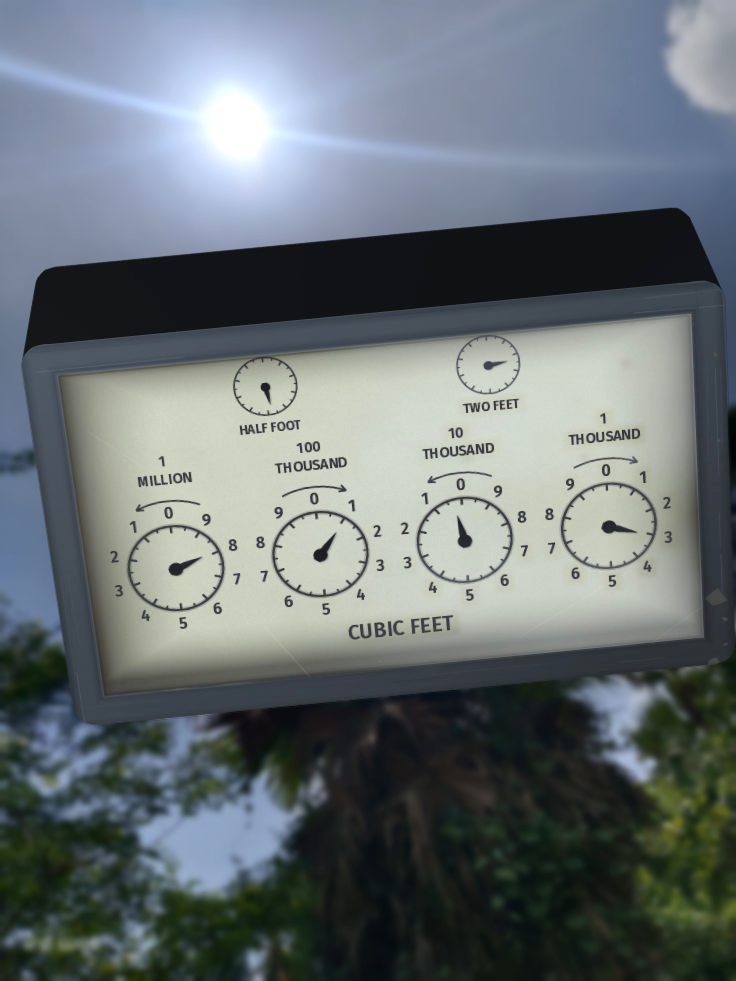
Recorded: 810300 ft³
